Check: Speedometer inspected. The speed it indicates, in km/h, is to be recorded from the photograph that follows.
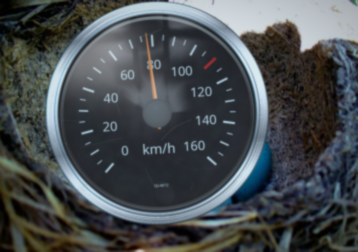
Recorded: 77.5 km/h
